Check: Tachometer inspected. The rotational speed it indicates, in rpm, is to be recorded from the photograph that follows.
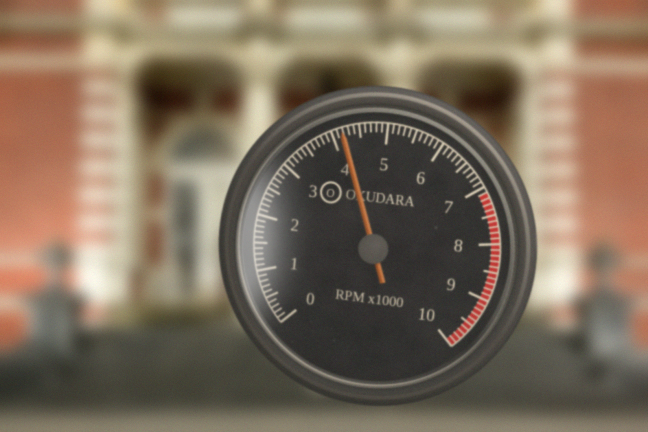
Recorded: 4200 rpm
